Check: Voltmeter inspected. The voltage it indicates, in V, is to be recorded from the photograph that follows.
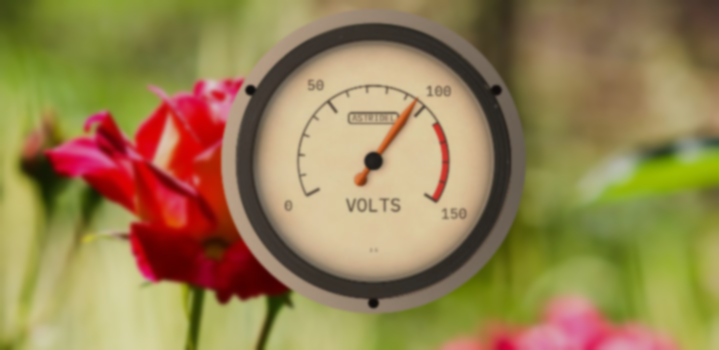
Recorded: 95 V
